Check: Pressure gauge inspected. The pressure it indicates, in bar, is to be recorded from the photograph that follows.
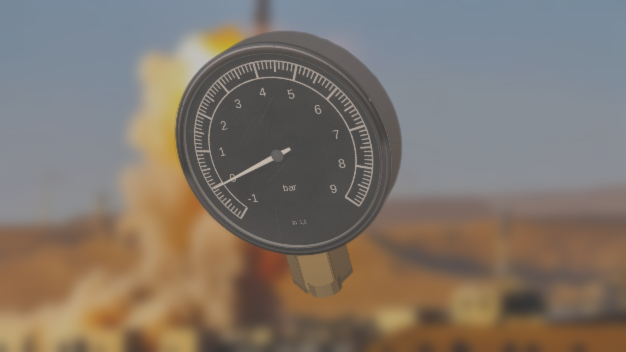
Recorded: 0 bar
